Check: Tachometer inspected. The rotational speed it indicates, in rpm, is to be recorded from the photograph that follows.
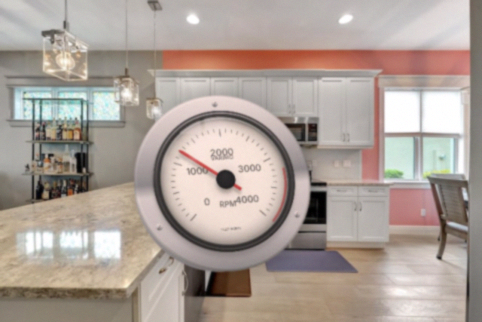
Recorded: 1200 rpm
